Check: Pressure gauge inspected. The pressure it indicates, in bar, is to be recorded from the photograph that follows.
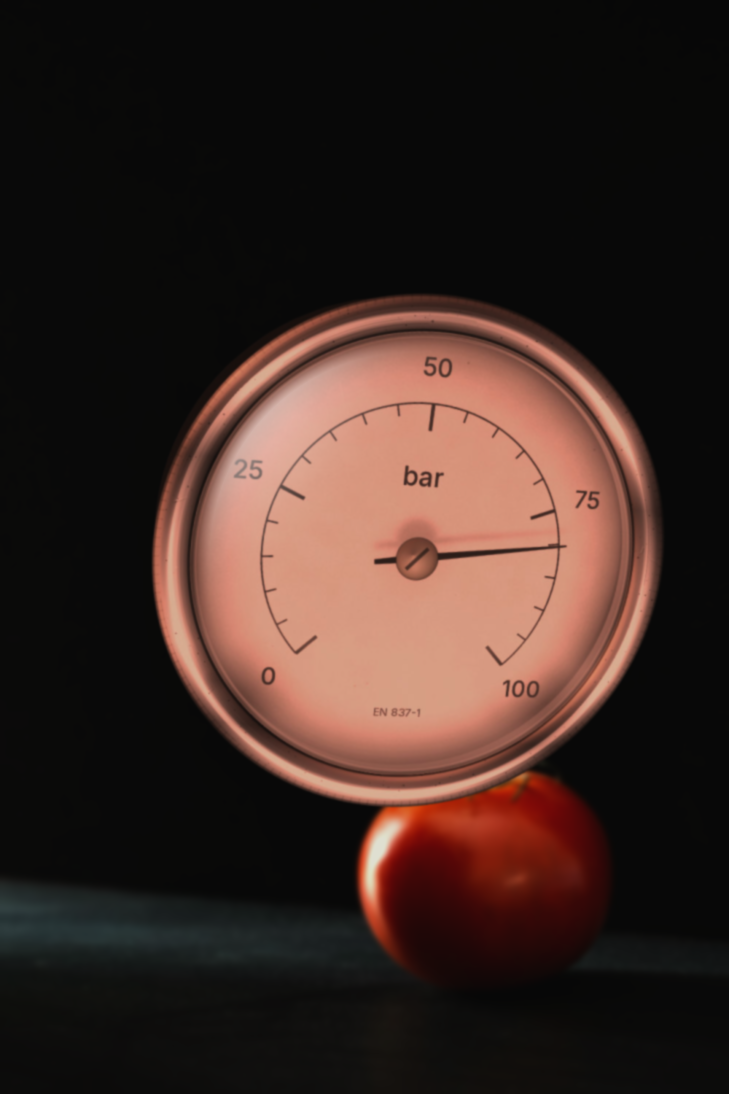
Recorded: 80 bar
